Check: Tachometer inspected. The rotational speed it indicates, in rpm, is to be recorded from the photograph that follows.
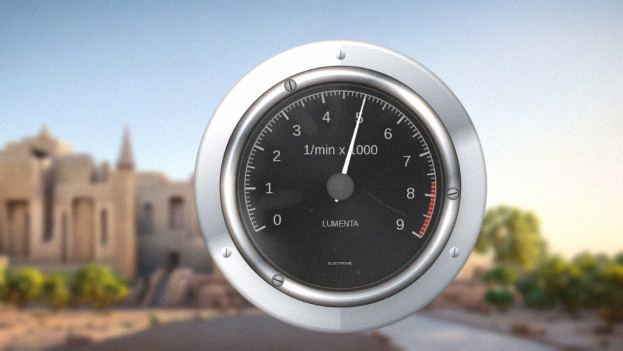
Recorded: 5000 rpm
